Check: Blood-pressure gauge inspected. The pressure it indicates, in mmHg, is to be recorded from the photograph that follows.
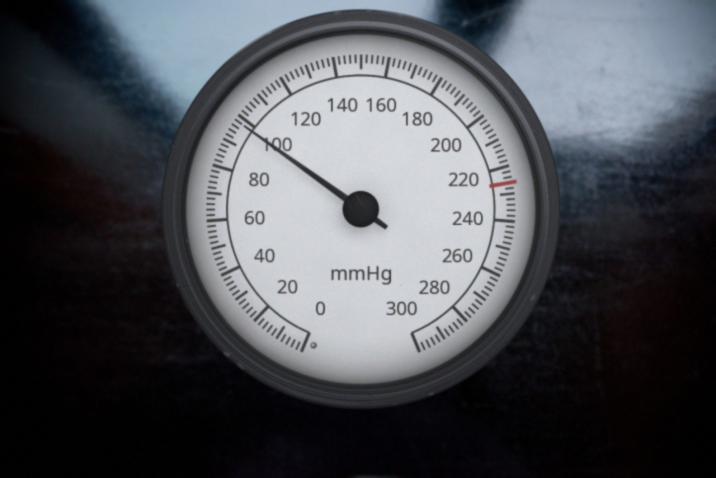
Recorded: 98 mmHg
